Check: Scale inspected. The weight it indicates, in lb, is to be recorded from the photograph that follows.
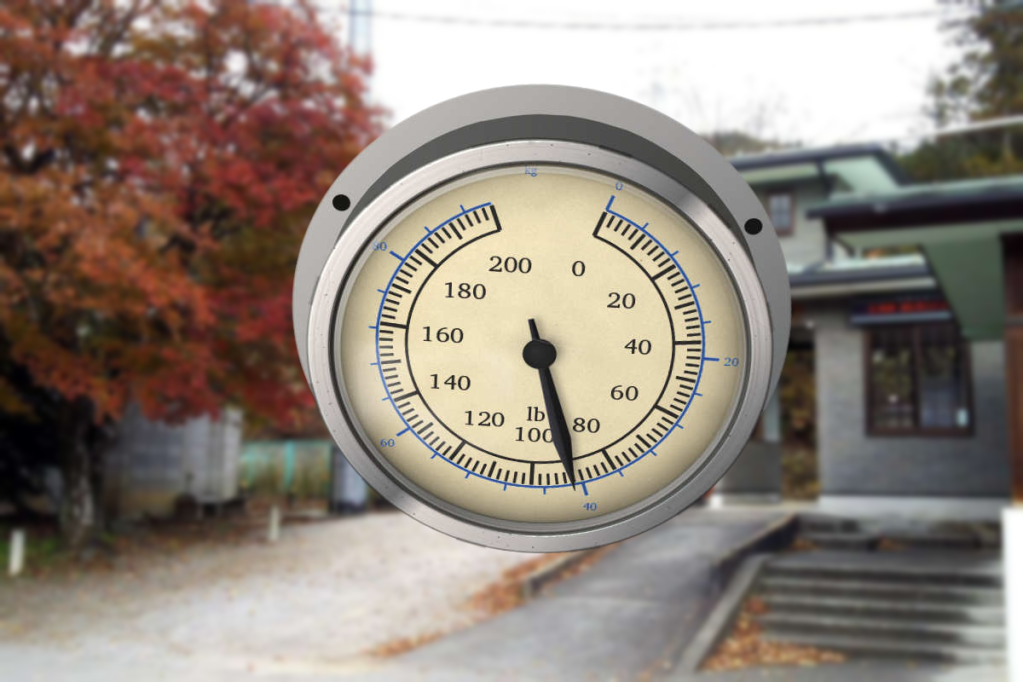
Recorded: 90 lb
